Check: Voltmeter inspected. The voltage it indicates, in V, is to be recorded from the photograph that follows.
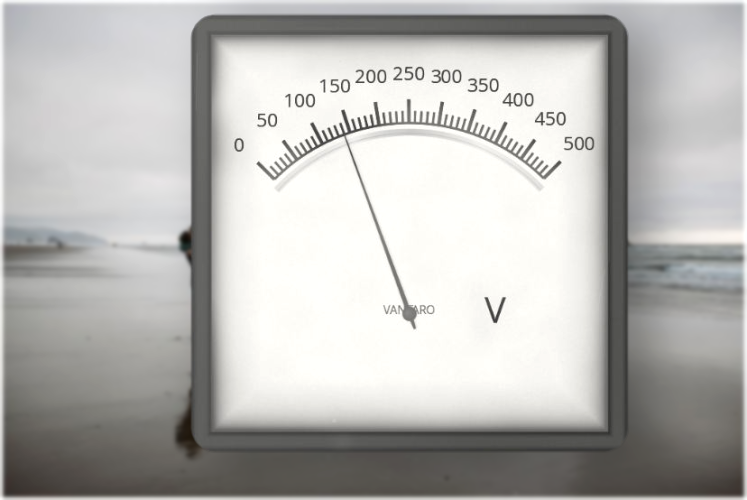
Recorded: 140 V
